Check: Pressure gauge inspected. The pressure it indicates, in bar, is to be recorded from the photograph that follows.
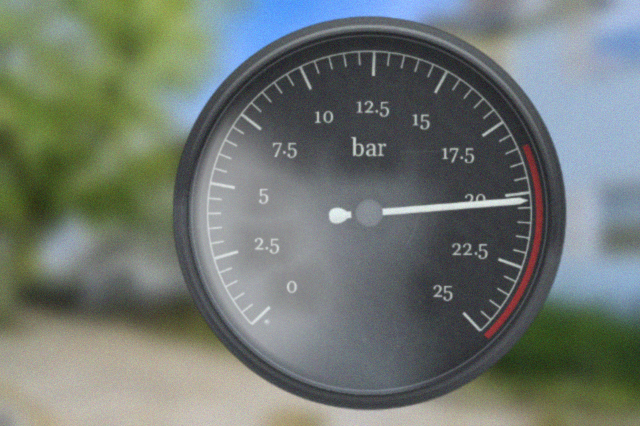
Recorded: 20.25 bar
